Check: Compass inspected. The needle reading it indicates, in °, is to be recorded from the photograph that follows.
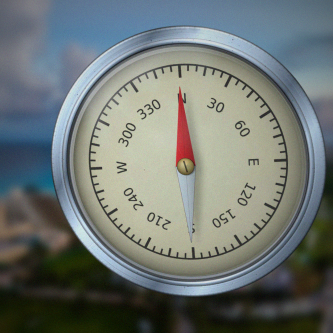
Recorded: 0 °
